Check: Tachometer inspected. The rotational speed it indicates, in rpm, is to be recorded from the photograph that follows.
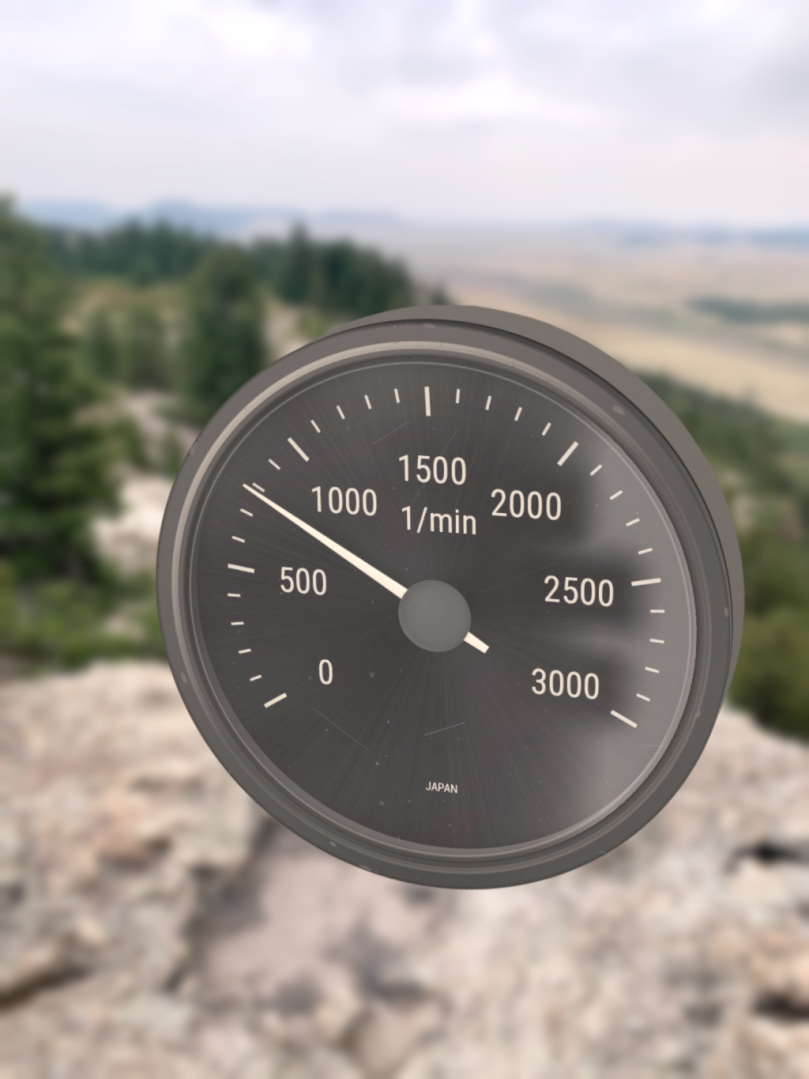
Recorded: 800 rpm
